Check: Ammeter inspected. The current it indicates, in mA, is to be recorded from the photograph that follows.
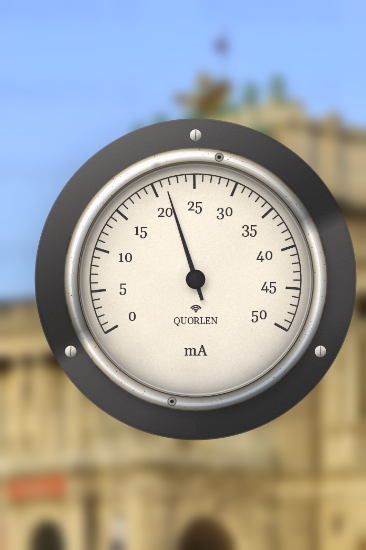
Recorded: 21.5 mA
